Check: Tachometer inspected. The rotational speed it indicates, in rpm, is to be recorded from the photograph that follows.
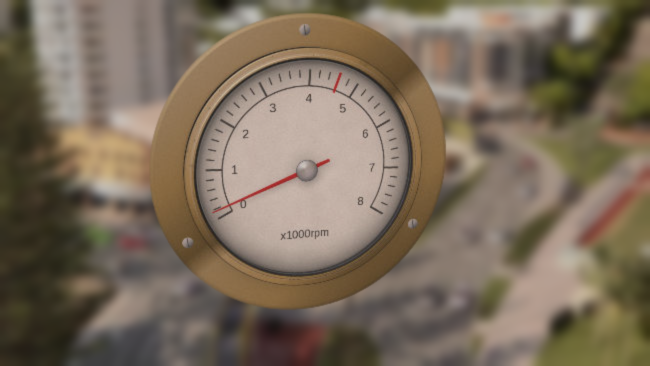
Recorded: 200 rpm
